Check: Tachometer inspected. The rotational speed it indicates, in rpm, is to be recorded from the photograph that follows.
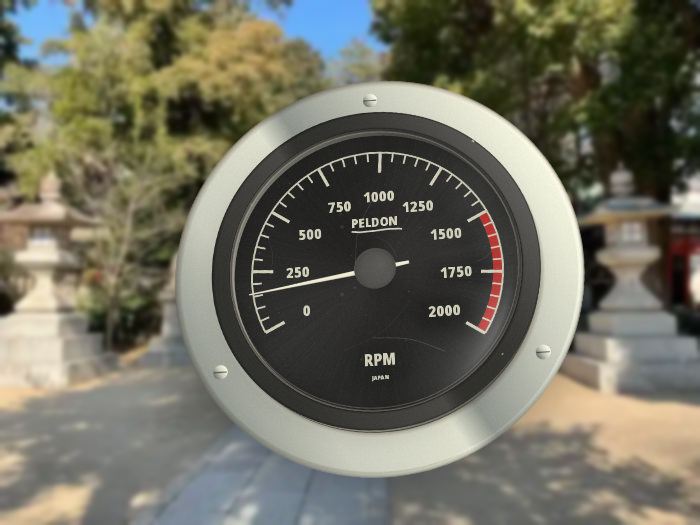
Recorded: 150 rpm
